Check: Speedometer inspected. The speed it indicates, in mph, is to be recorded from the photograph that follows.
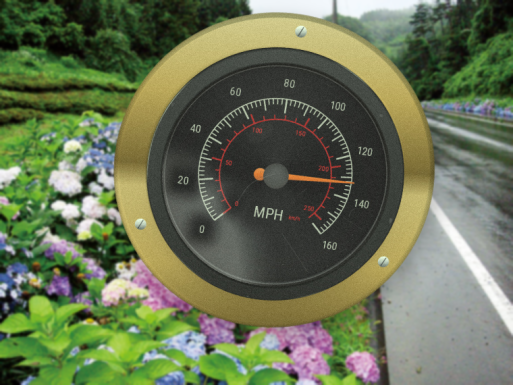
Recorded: 132 mph
